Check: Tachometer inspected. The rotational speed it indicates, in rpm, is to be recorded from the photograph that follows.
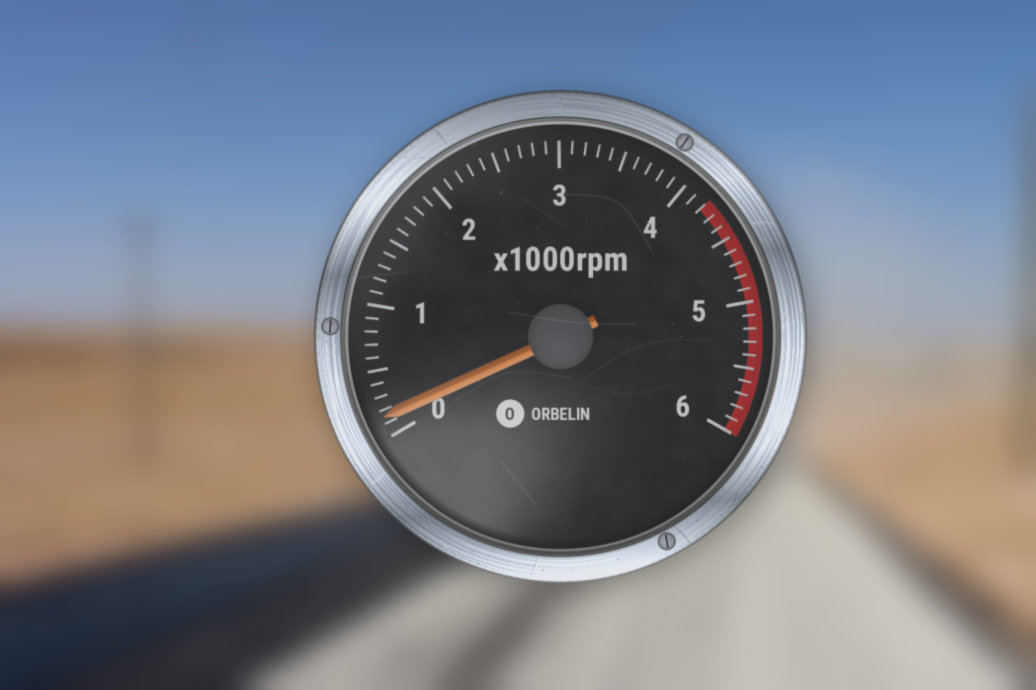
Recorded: 150 rpm
